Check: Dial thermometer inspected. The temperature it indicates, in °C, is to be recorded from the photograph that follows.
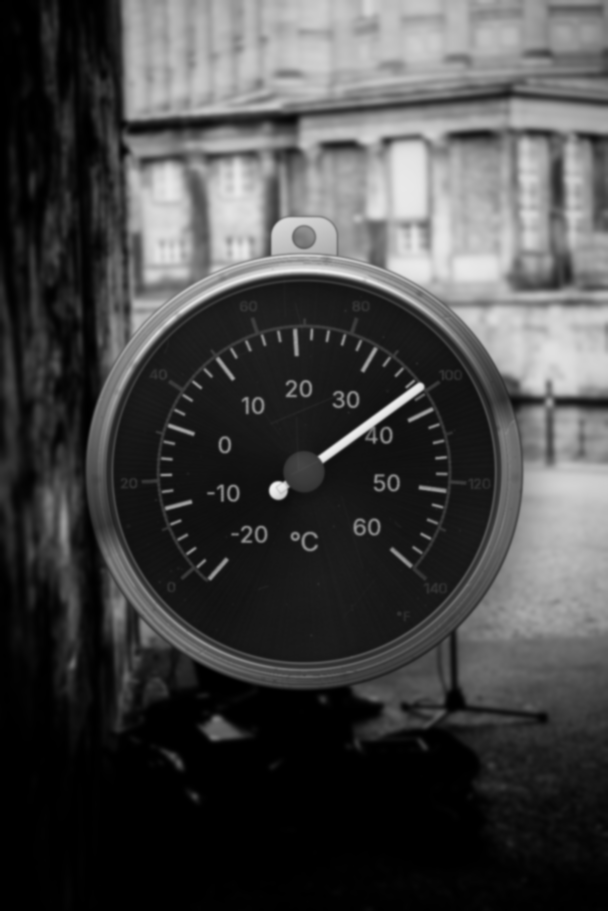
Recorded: 37 °C
